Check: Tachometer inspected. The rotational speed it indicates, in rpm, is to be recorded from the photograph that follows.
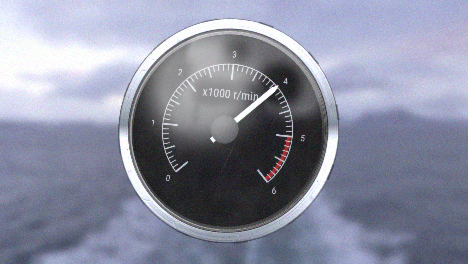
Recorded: 4000 rpm
